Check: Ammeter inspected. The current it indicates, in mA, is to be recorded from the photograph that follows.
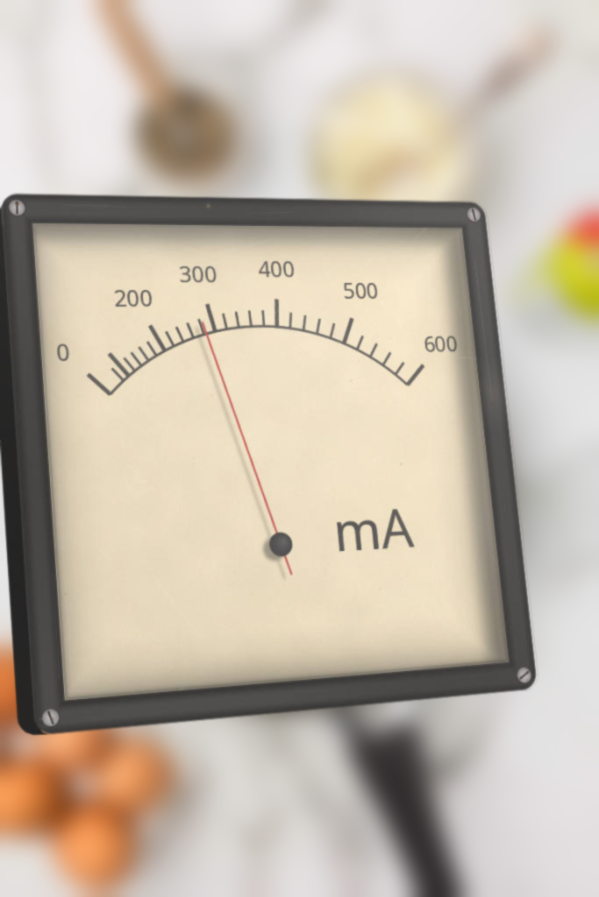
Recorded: 280 mA
